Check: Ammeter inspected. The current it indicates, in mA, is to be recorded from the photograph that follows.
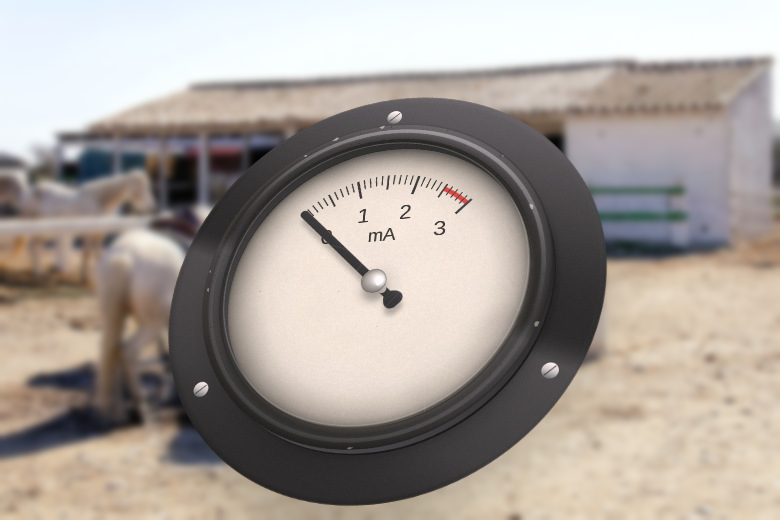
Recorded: 0 mA
